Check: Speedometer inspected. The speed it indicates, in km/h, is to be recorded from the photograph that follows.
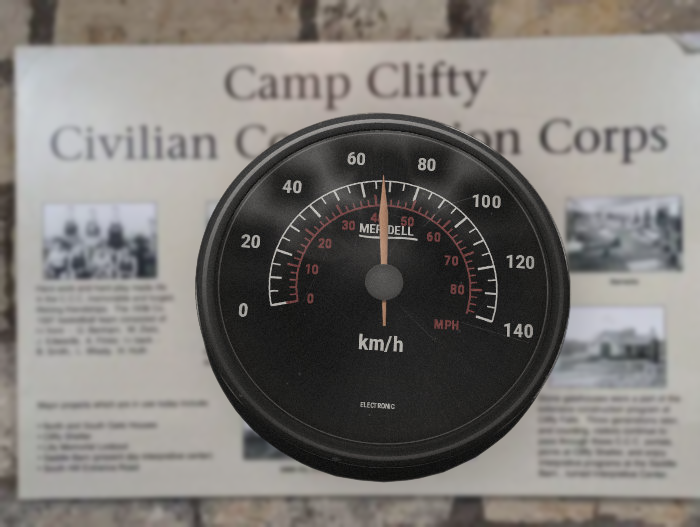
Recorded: 67.5 km/h
